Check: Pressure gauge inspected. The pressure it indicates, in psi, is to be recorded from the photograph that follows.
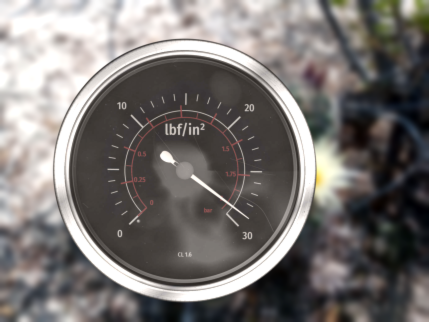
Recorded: 29 psi
